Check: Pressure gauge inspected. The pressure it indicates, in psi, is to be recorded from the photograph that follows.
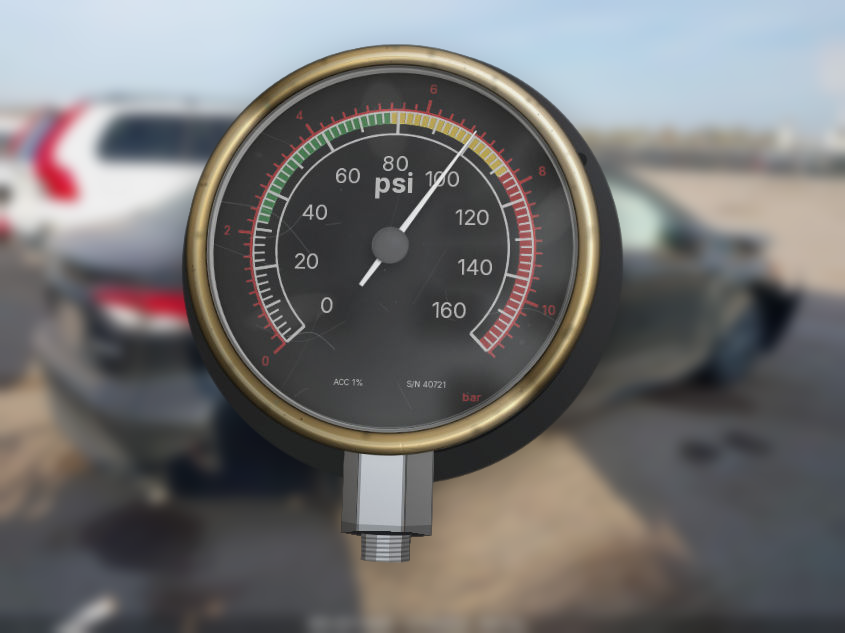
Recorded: 100 psi
